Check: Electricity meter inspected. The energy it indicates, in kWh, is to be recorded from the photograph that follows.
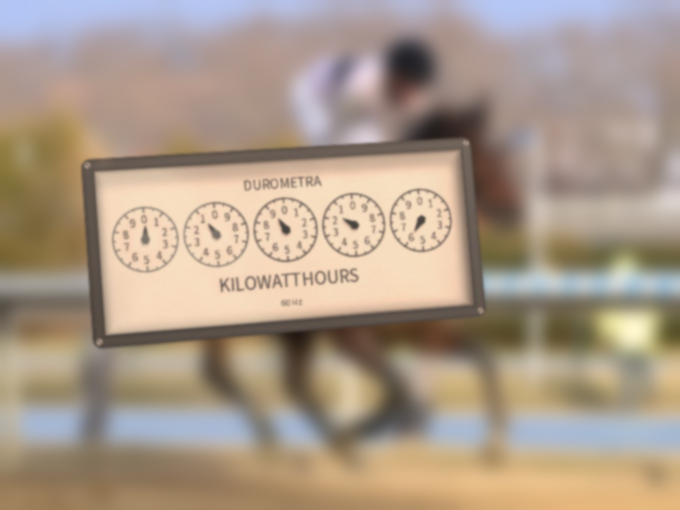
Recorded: 916 kWh
